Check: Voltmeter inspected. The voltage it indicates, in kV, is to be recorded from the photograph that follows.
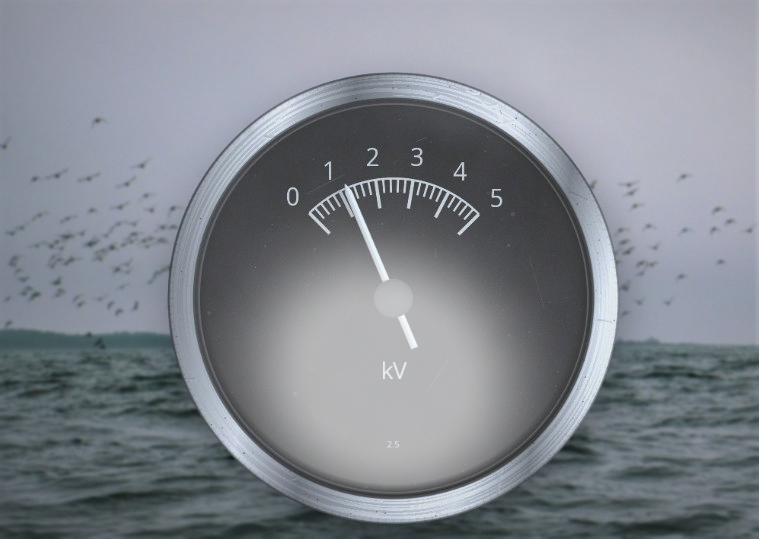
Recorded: 1.2 kV
